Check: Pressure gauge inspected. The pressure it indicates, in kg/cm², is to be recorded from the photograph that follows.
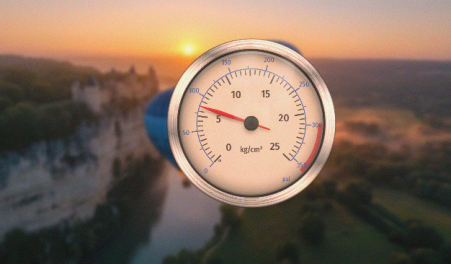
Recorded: 6 kg/cm²
